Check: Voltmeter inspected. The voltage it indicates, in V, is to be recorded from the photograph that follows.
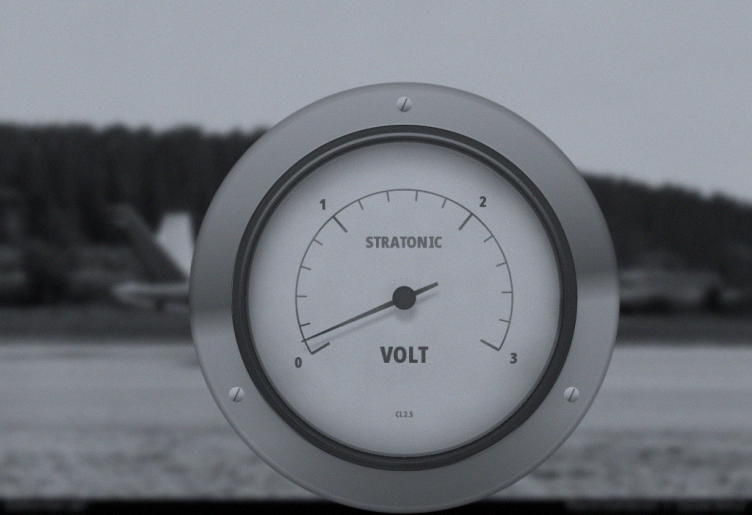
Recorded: 0.1 V
